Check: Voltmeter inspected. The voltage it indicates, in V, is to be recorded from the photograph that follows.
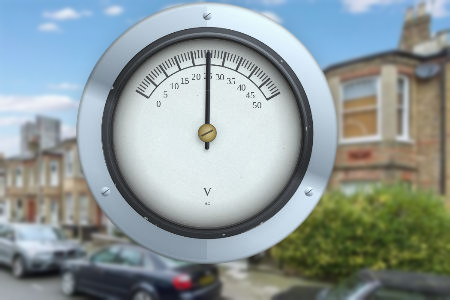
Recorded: 25 V
